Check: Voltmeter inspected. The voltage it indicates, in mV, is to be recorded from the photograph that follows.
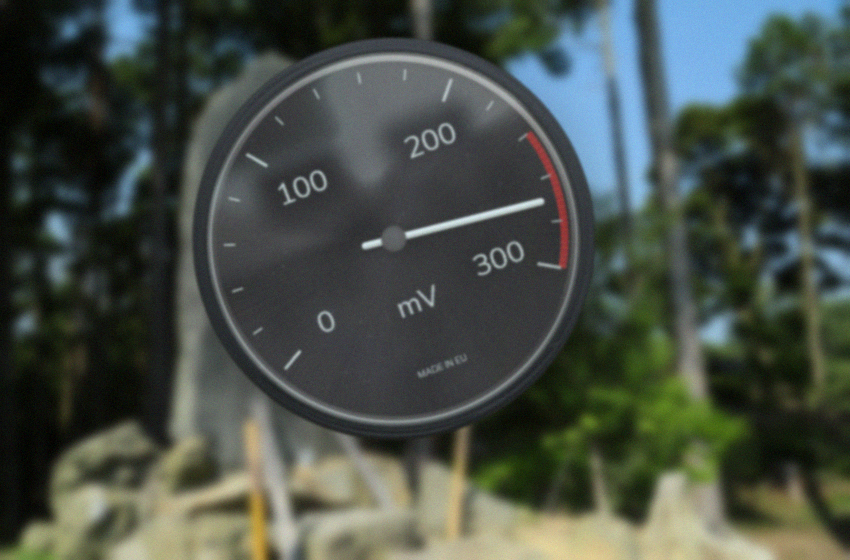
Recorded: 270 mV
